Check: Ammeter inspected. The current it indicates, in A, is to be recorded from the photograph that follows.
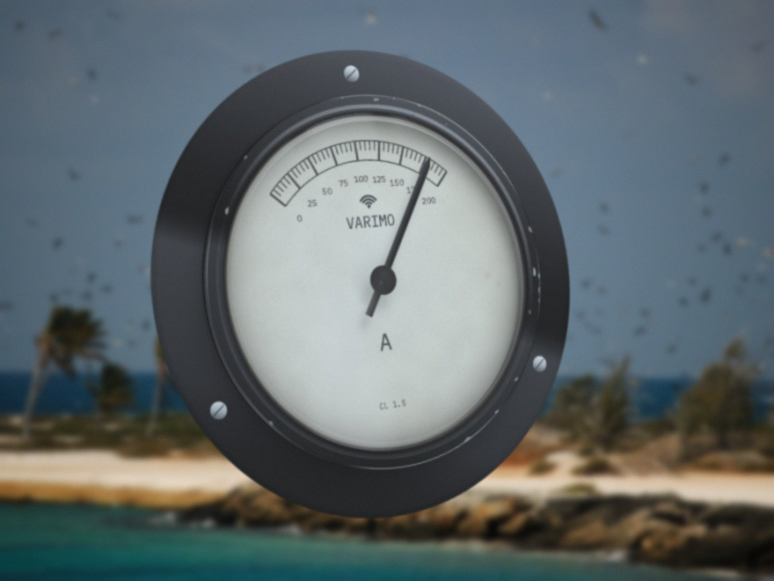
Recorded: 175 A
